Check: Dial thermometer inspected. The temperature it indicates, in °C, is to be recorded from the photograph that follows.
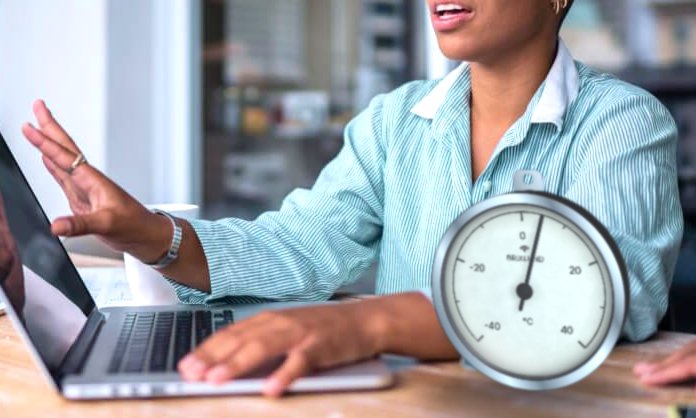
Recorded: 5 °C
